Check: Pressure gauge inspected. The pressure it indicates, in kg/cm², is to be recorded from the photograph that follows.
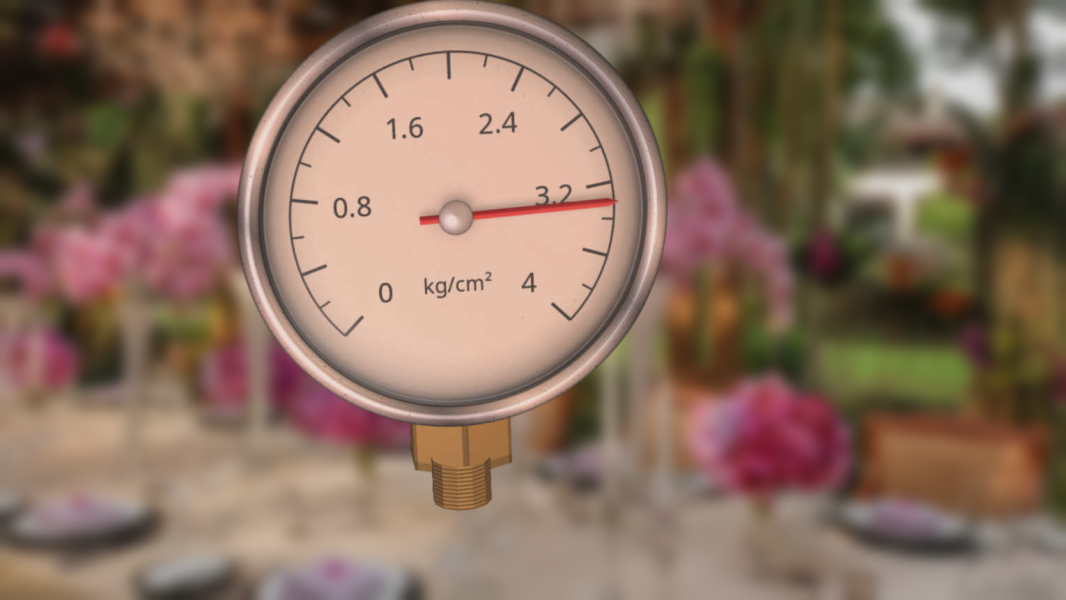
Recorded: 3.3 kg/cm²
